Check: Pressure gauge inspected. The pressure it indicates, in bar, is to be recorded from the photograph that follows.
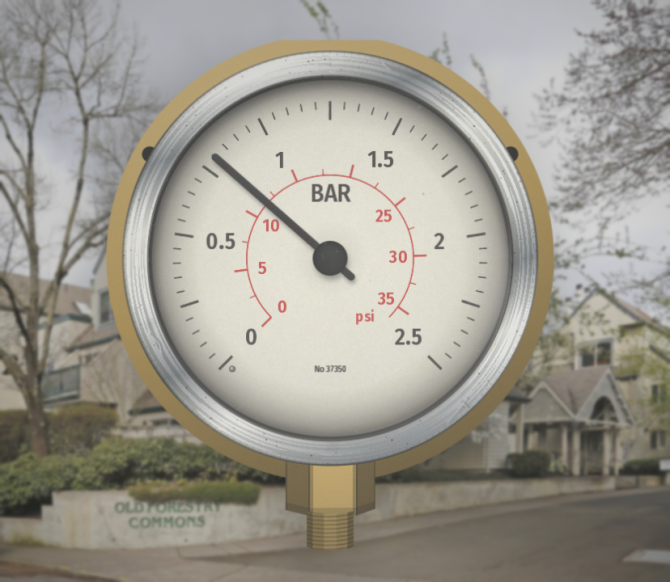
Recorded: 0.8 bar
